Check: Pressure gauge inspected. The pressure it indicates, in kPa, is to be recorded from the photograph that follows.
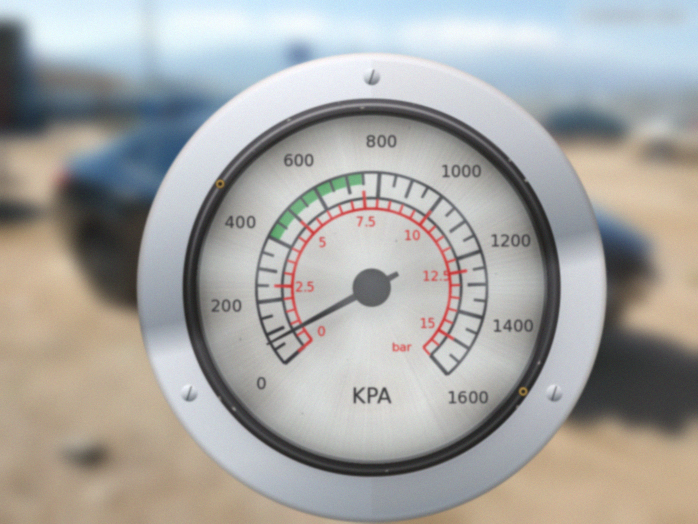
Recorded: 75 kPa
